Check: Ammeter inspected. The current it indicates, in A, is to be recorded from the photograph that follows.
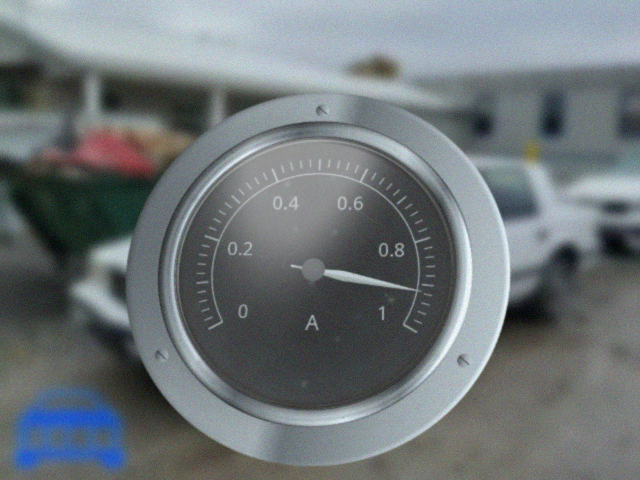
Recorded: 0.92 A
